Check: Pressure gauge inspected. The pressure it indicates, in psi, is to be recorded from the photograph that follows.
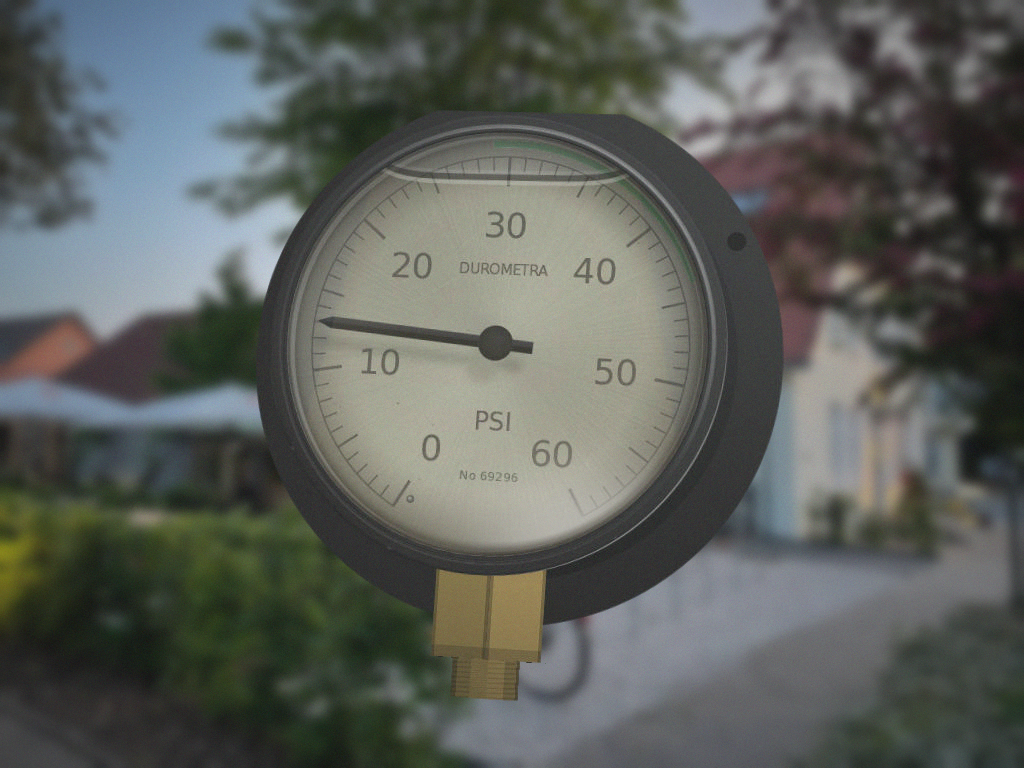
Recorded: 13 psi
